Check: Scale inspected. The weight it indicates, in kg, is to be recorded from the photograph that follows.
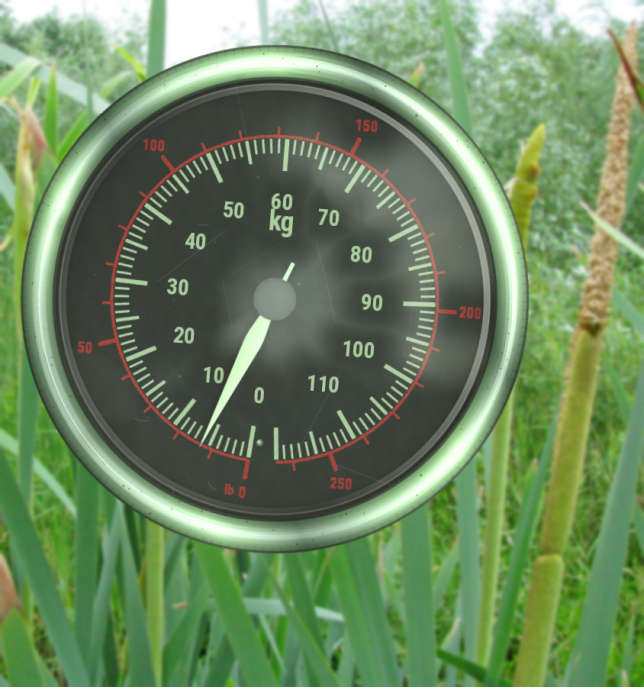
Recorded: 6 kg
